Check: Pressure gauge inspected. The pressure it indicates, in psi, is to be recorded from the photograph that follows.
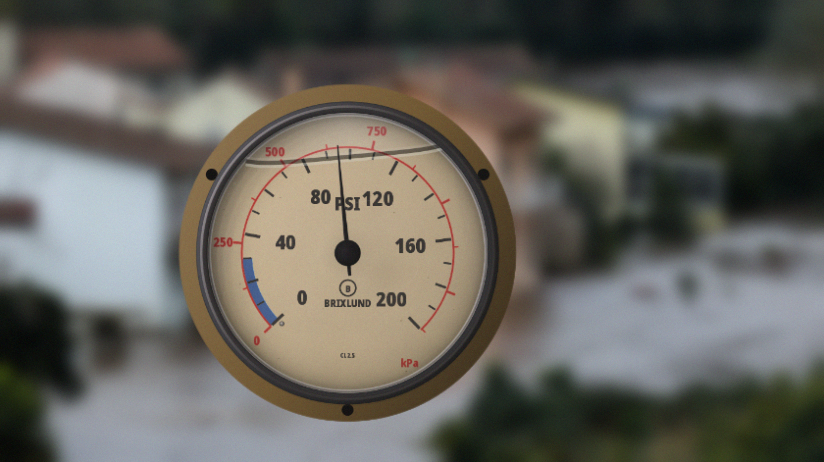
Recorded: 95 psi
